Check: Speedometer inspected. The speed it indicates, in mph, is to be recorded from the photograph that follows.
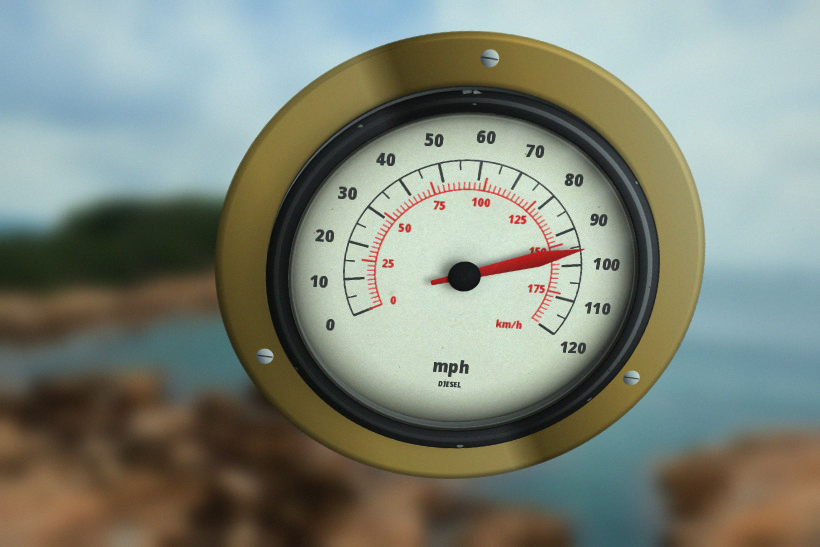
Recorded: 95 mph
